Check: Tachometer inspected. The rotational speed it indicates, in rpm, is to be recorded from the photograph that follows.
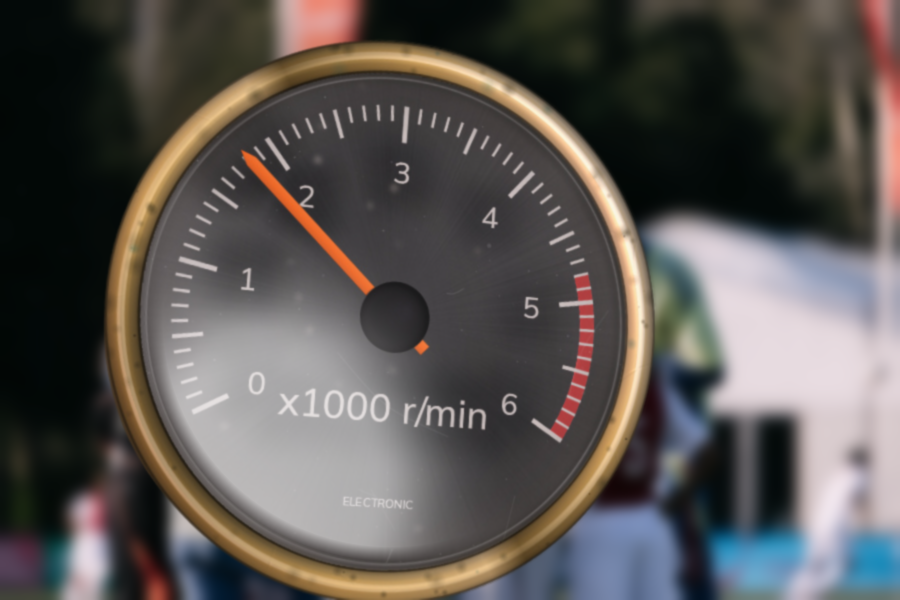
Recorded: 1800 rpm
